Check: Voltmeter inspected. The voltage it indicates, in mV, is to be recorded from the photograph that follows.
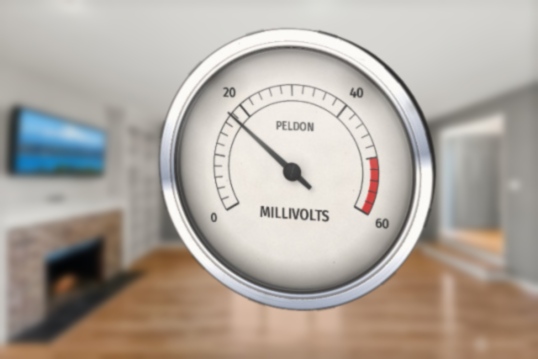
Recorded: 18 mV
